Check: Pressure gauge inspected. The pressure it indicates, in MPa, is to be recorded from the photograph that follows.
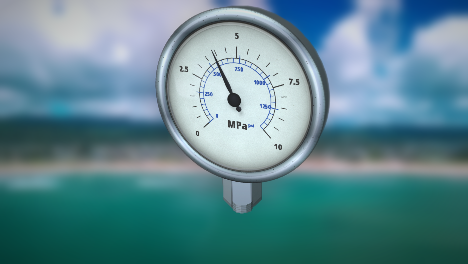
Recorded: 4 MPa
